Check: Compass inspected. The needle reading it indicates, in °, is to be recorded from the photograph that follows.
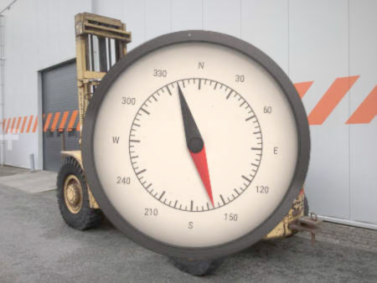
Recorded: 160 °
